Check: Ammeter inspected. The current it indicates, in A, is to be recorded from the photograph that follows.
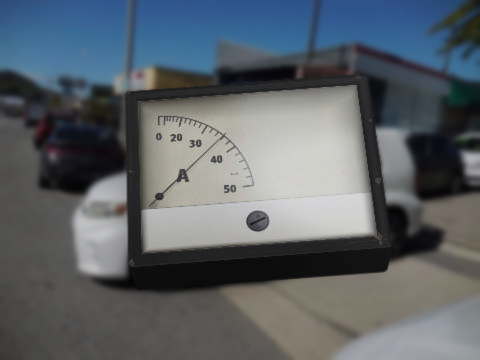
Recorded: 36 A
